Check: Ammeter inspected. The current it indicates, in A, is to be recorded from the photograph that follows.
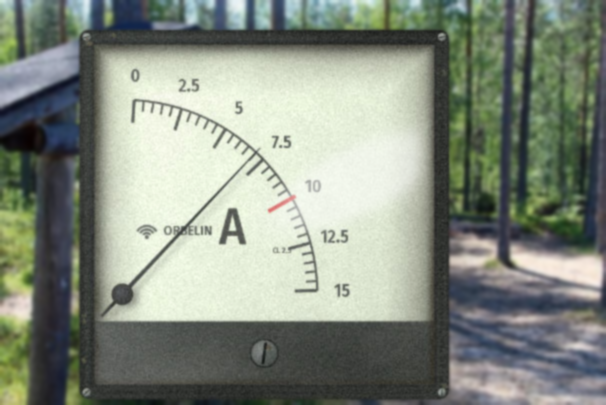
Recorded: 7 A
